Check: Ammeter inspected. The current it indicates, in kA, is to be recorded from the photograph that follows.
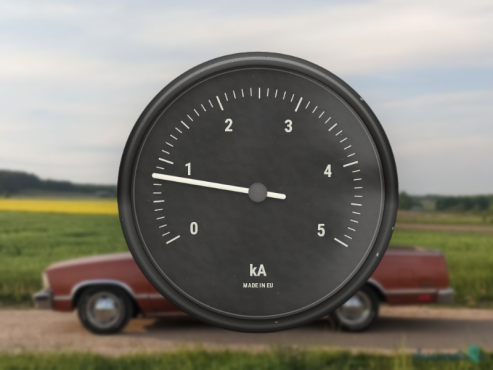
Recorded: 0.8 kA
